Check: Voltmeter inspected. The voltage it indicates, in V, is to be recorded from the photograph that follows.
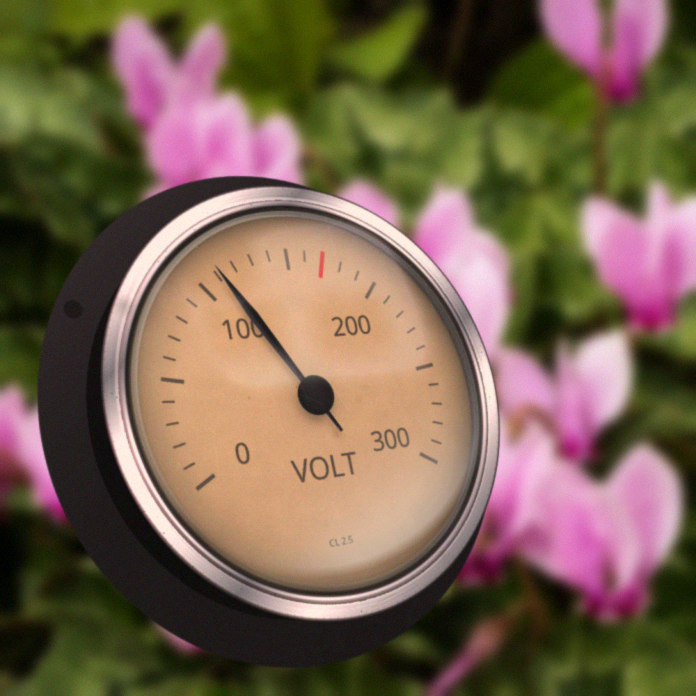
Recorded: 110 V
